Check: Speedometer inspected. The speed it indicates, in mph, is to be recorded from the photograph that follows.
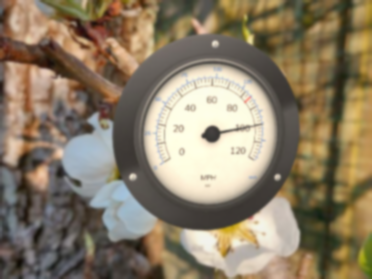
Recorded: 100 mph
